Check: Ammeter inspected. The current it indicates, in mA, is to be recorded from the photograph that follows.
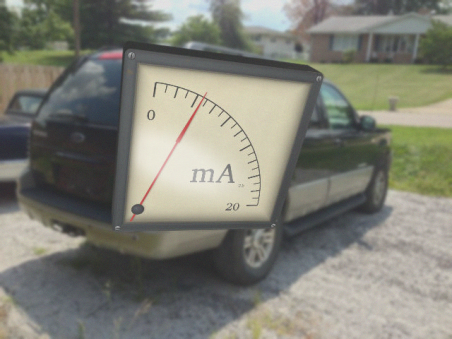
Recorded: 4.5 mA
